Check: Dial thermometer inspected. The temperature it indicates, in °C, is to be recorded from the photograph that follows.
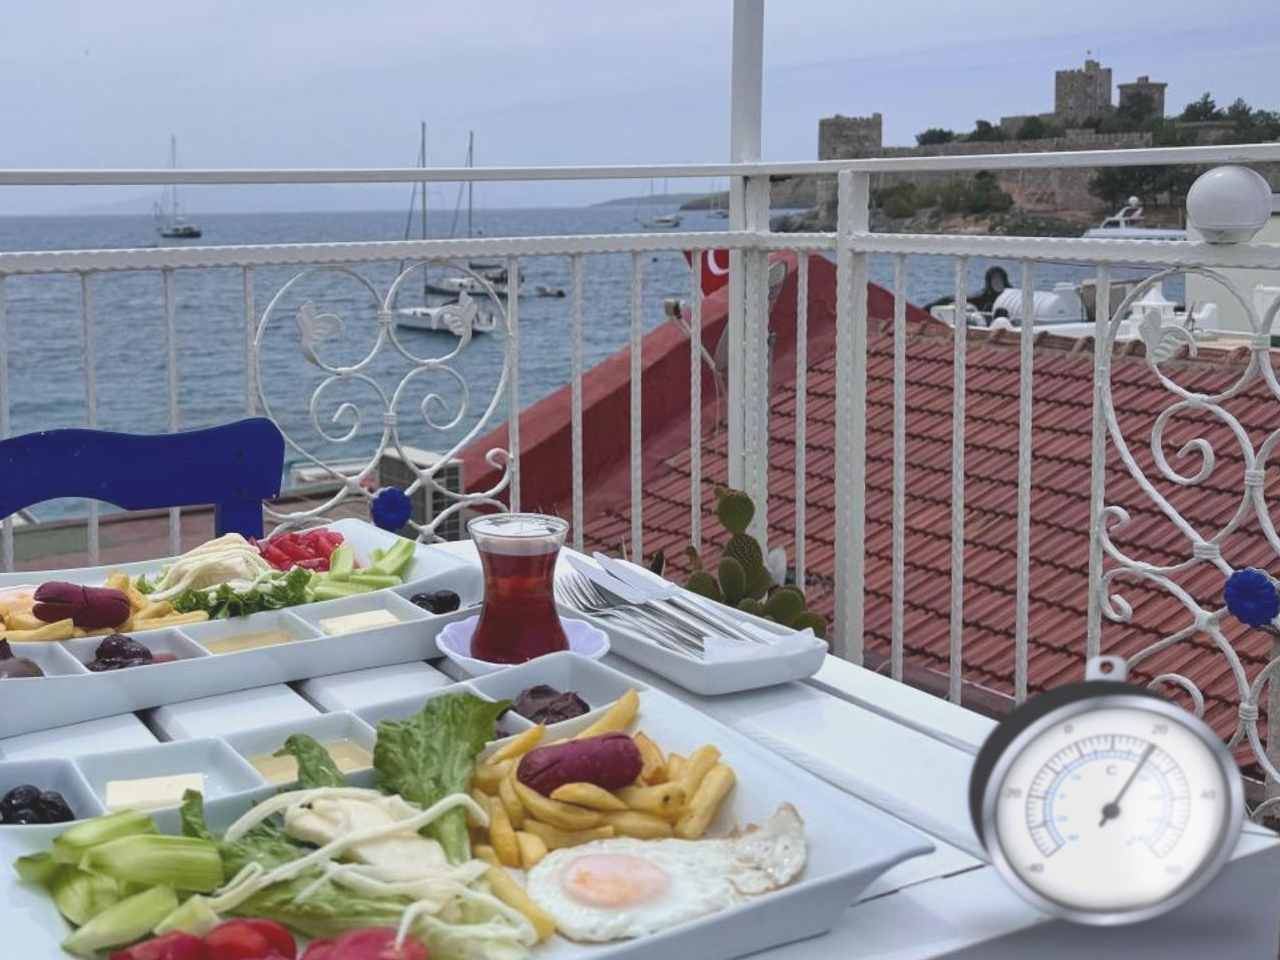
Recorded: 20 °C
